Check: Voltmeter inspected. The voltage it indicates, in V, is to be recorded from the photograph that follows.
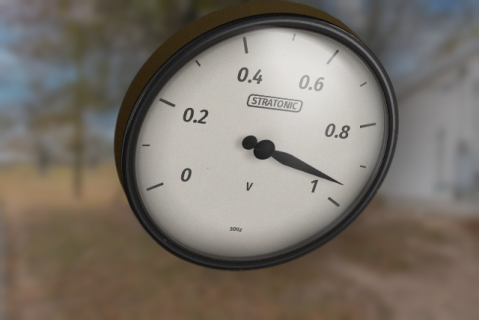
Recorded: 0.95 V
